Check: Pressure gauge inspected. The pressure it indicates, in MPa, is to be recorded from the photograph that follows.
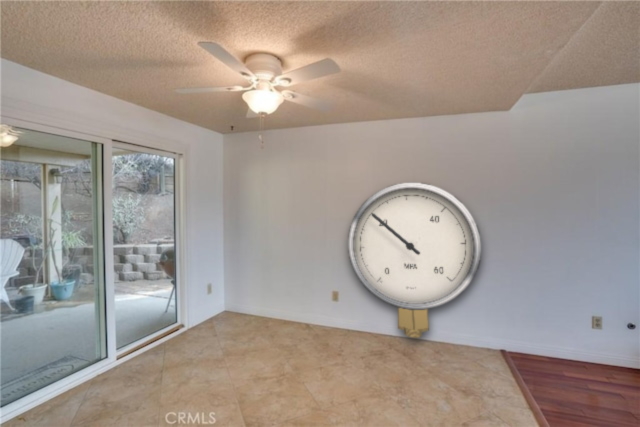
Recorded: 20 MPa
